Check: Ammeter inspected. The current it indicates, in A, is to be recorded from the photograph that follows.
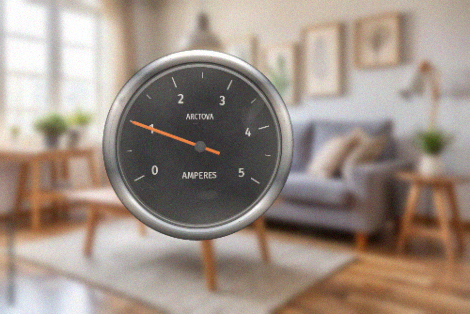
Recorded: 1 A
